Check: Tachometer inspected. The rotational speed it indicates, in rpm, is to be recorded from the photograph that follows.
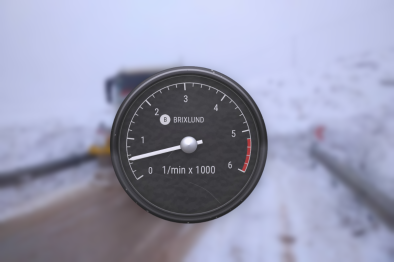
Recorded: 500 rpm
